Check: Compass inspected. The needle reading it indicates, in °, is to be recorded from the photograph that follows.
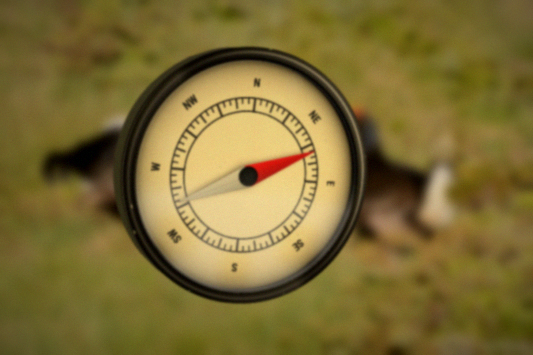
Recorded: 65 °
